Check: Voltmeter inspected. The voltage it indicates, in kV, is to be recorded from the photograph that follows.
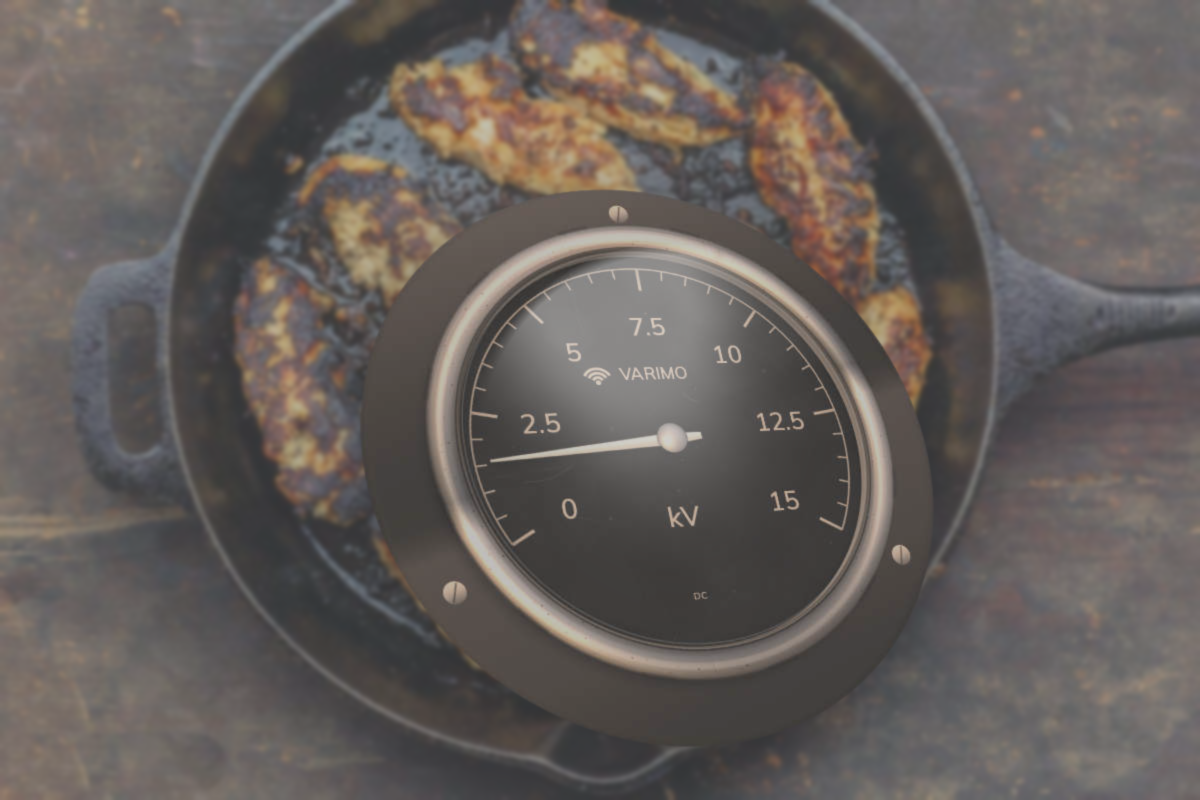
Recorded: 1.5 kV
